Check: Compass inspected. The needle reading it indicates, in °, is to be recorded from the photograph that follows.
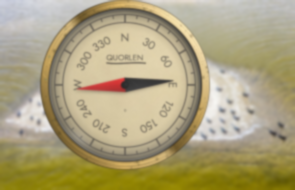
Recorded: 265 °
